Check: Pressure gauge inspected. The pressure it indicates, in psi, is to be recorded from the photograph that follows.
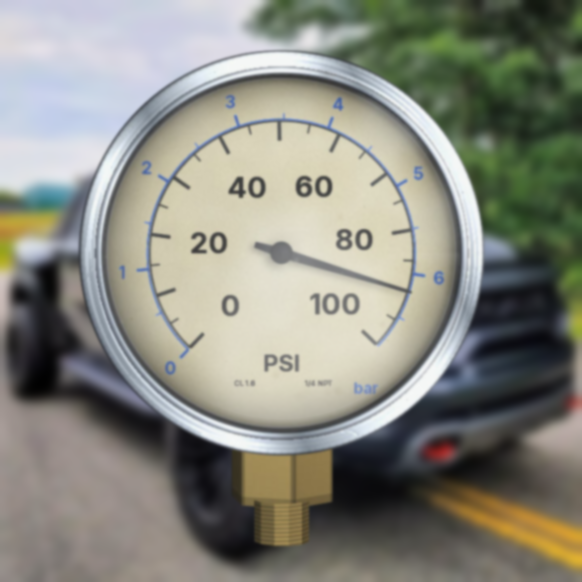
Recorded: 90 psi
